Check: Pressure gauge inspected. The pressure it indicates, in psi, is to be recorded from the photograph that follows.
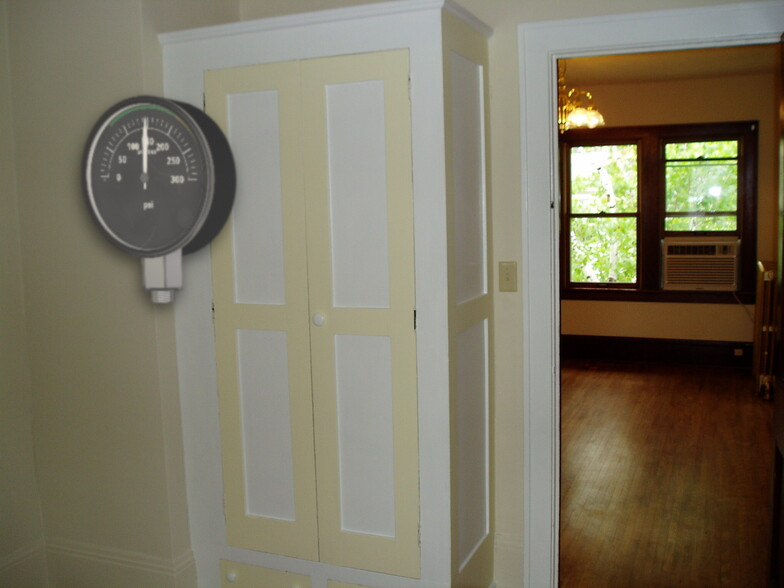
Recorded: 150 psi
